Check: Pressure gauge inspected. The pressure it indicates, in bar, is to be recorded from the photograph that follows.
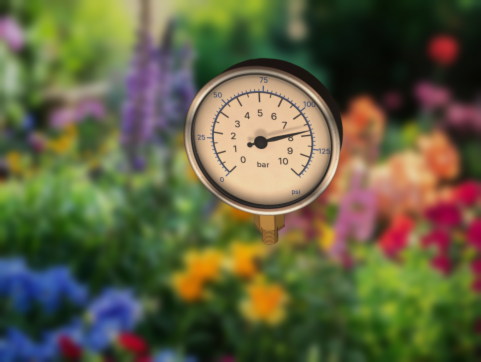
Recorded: 7.75 bar
